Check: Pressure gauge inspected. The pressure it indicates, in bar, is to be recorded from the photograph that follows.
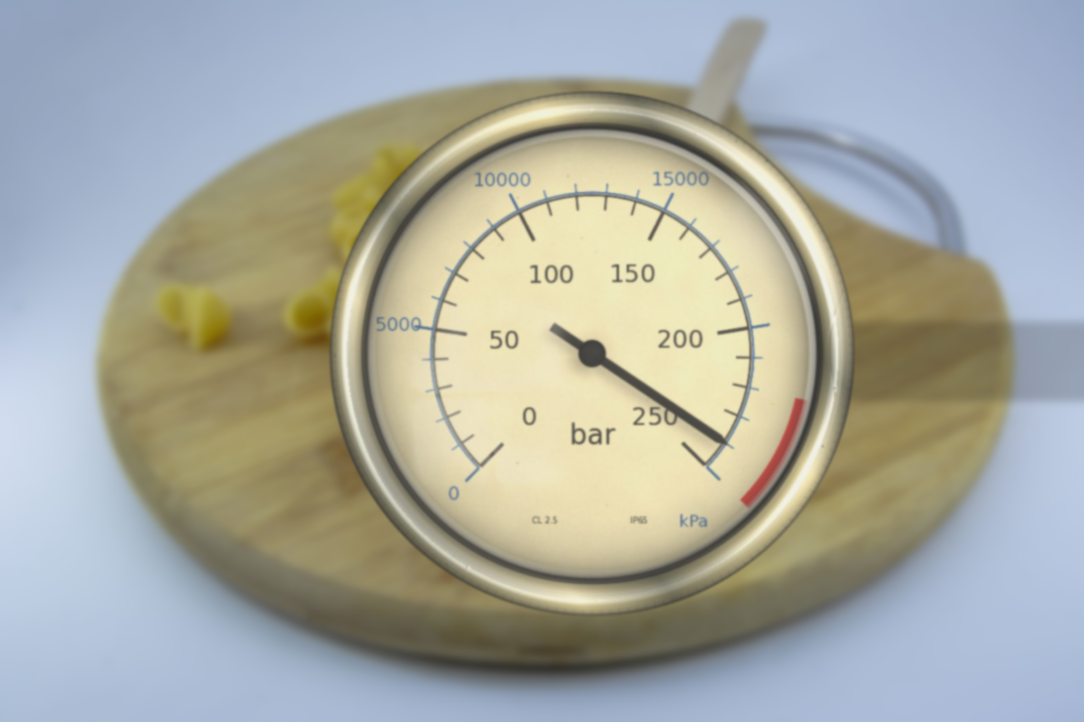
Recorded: 240 bar
